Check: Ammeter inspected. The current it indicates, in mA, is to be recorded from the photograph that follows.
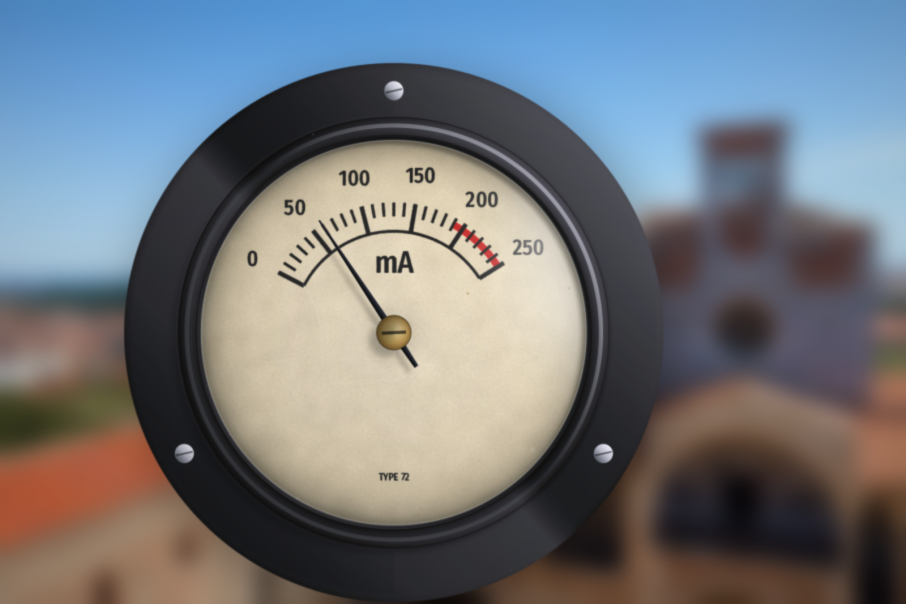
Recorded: 60 mA
